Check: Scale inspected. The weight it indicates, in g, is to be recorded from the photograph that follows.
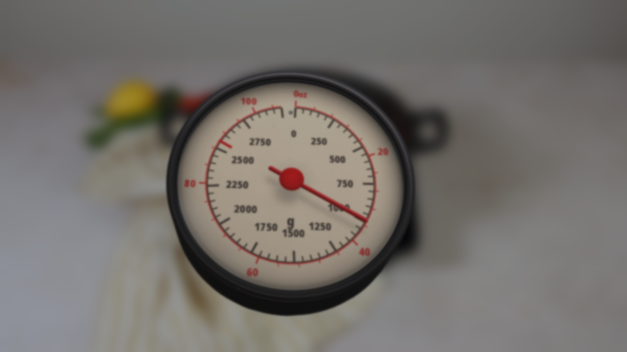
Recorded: 1000 g
